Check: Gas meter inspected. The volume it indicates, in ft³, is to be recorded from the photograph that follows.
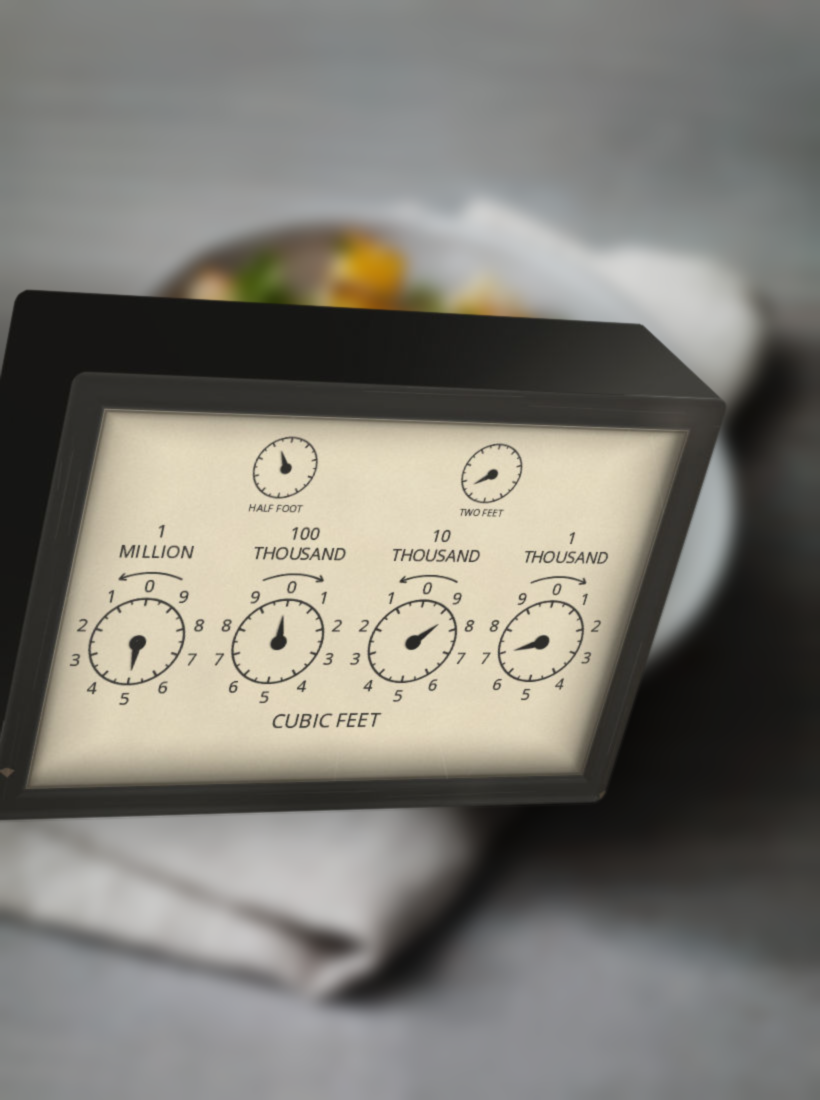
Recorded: 498700 ft³
